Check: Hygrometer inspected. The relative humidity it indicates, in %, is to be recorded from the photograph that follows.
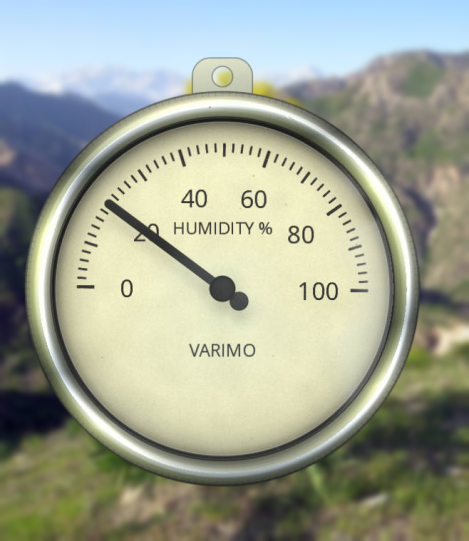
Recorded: 20 %
